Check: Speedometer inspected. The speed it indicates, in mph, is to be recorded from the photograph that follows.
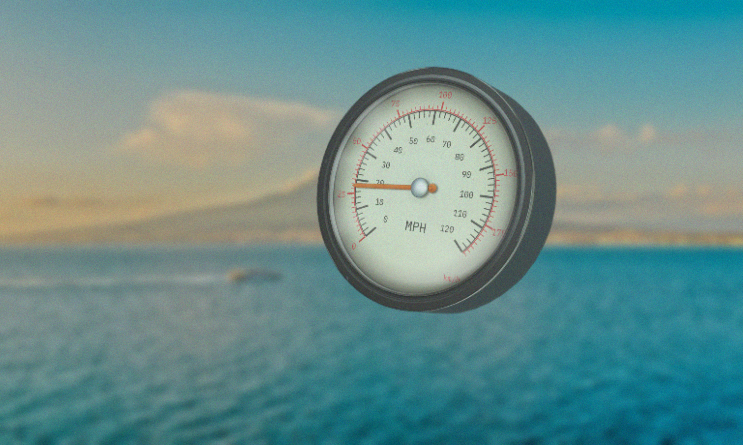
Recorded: 18 mph
